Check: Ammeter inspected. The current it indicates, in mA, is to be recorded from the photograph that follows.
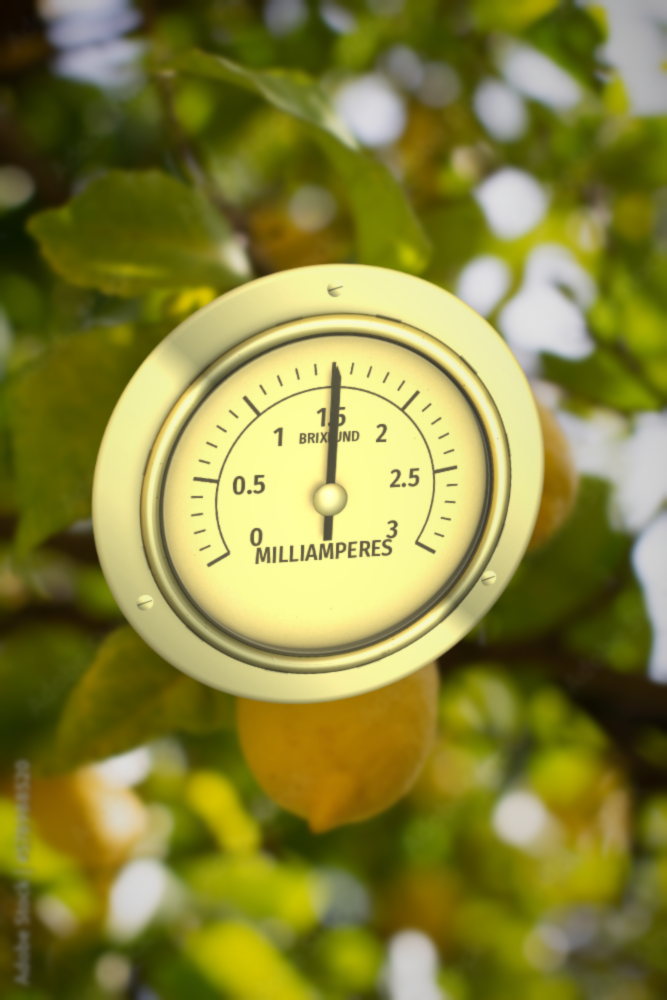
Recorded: 1.5 mA
